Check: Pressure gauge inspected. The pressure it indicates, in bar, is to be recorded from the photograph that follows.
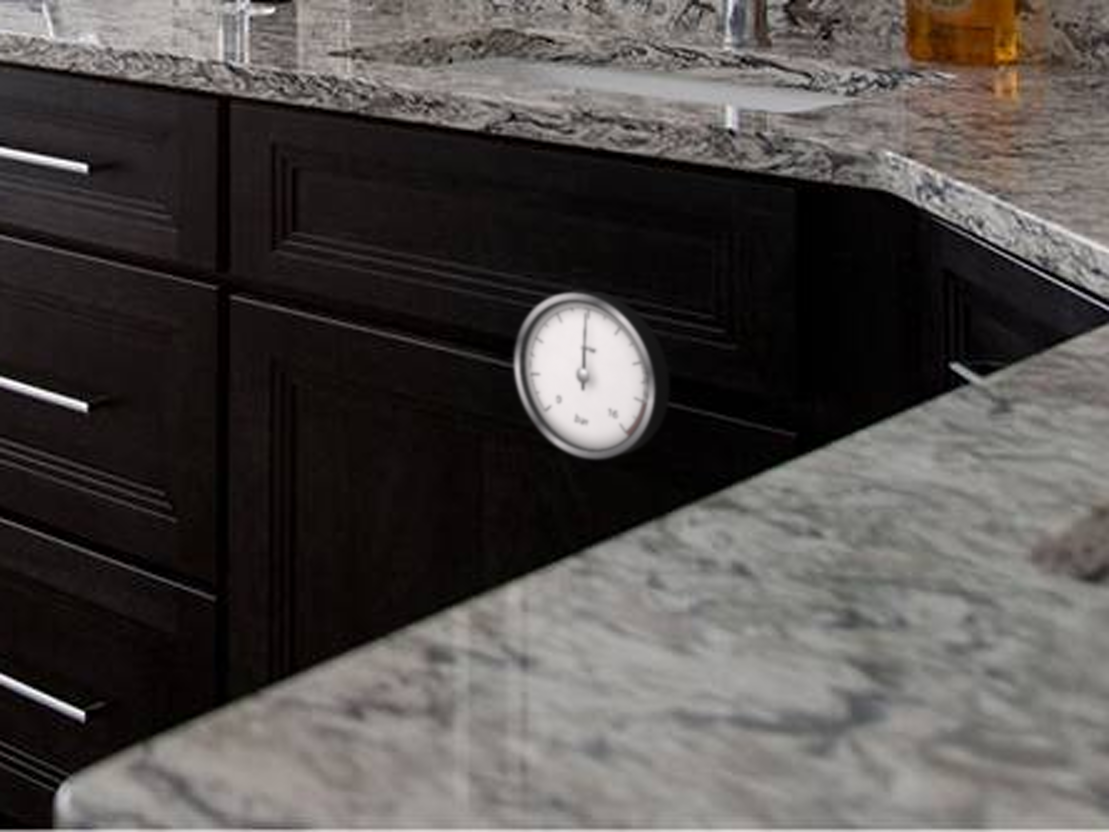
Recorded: 8 bar
